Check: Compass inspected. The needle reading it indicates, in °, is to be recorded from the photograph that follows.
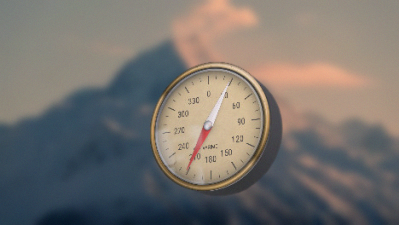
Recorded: 210 °
